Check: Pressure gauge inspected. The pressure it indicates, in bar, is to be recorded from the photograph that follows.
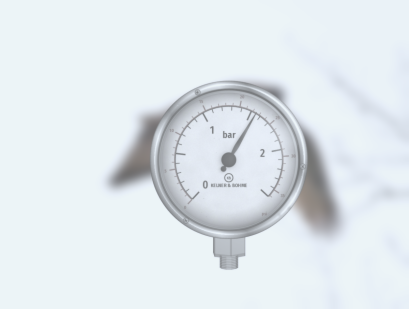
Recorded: 1.55 bar
